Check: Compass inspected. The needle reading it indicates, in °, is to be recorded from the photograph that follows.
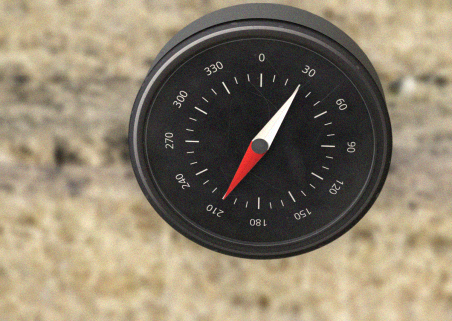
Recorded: 210 °
